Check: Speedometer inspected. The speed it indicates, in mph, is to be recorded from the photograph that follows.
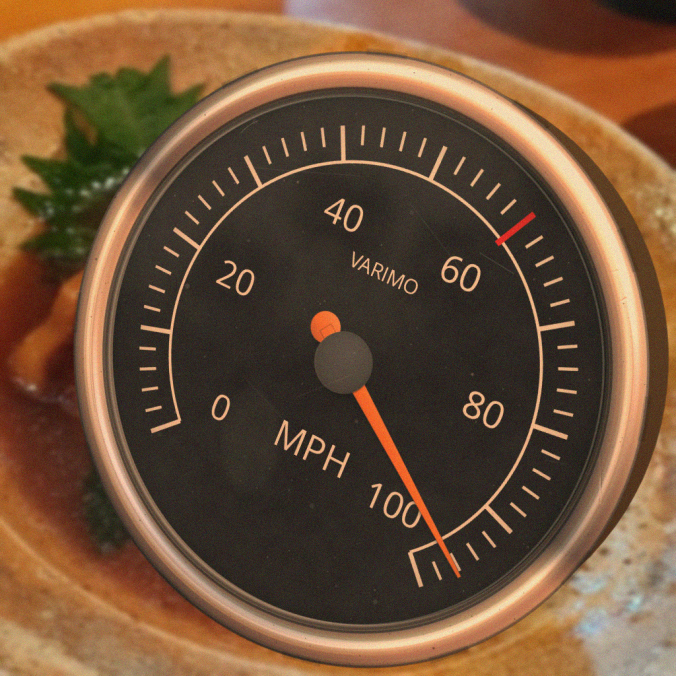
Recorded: 96 mph
